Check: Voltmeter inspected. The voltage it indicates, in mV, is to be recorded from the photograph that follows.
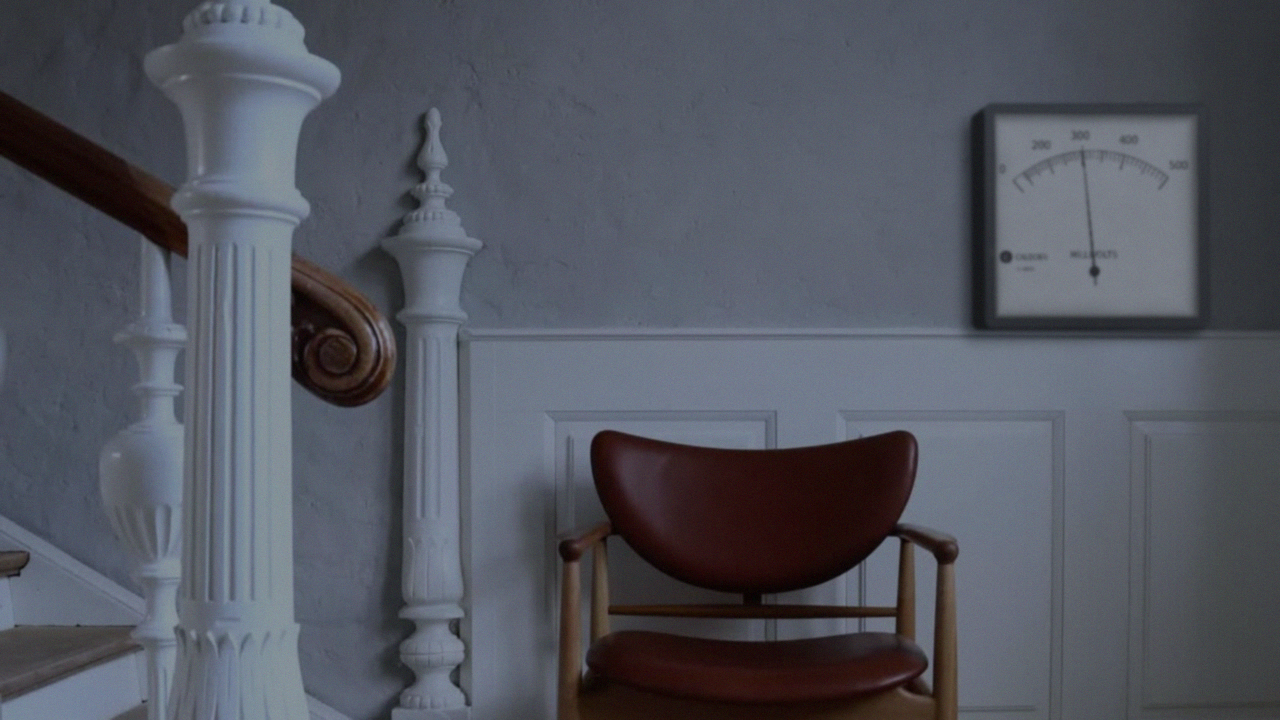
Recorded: 300 mV
